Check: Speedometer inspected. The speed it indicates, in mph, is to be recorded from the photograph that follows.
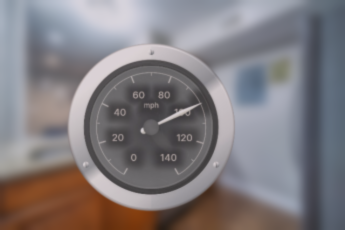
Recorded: 100 mph
